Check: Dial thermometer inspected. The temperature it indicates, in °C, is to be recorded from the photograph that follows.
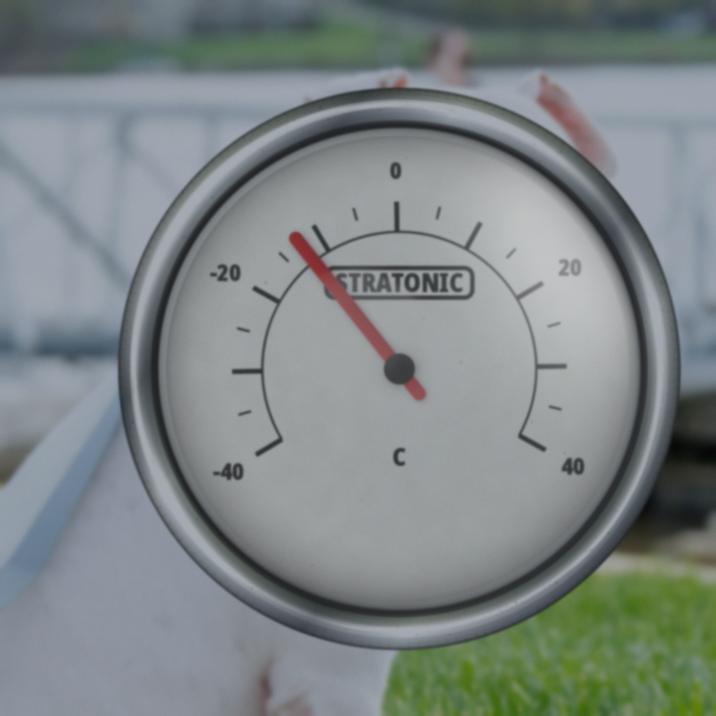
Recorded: -12.5 °C
